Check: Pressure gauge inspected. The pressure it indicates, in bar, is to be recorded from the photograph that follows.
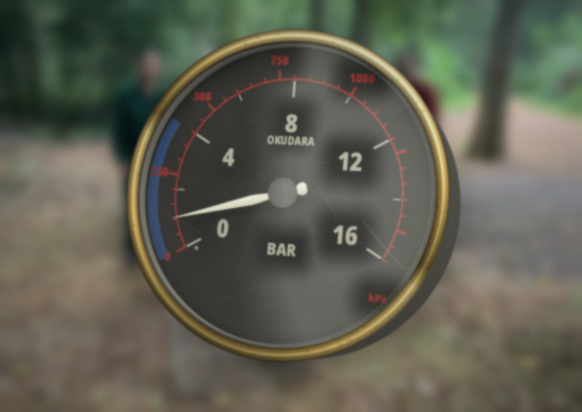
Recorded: 1 bar
